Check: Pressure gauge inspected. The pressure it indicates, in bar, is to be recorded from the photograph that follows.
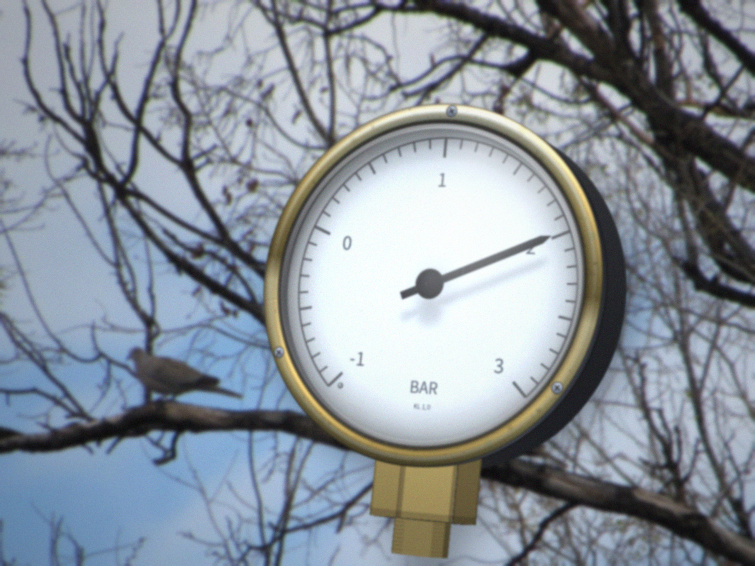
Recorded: 2 bar
